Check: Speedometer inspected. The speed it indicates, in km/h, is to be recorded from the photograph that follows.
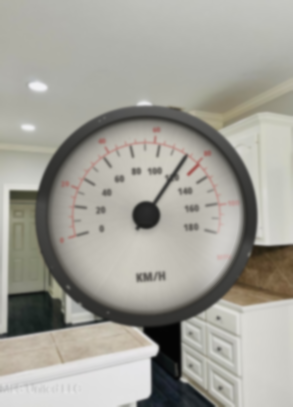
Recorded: 120 km/h
